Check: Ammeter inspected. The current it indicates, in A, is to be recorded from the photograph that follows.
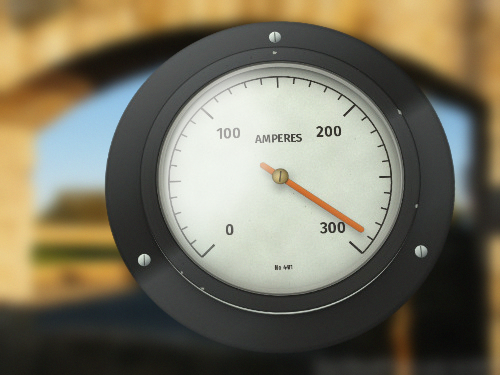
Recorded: 290 A
